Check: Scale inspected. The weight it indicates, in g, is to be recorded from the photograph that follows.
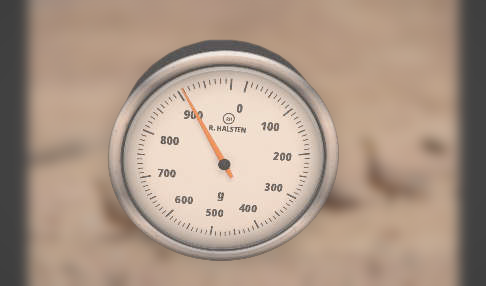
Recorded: 910 g
